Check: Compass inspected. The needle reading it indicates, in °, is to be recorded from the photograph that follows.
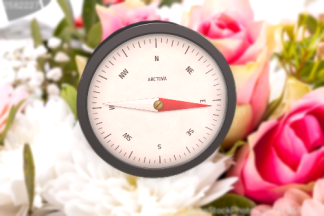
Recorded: 95 °
